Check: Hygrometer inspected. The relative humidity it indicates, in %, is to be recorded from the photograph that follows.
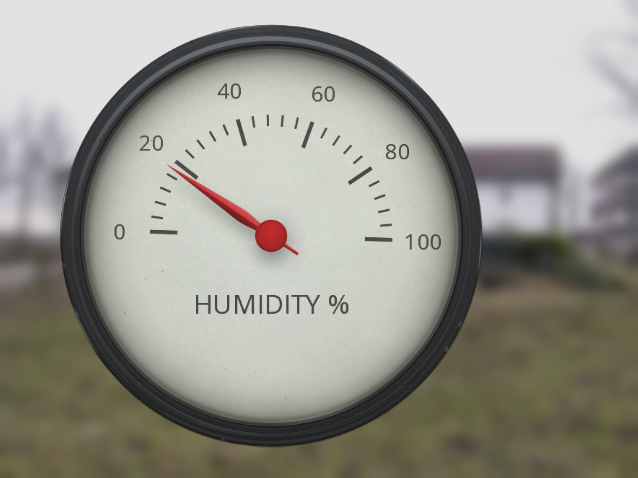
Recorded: 18 %
